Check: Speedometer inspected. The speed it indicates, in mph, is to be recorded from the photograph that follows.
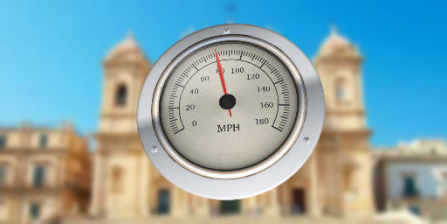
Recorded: 80 mph
